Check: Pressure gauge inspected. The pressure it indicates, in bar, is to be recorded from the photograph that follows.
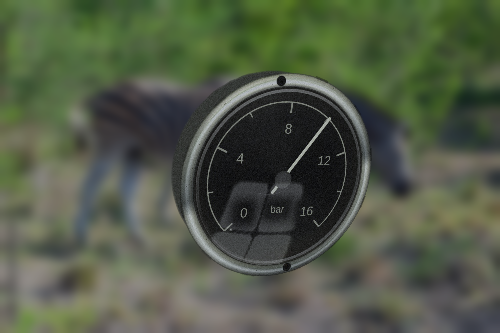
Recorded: 10 bar
